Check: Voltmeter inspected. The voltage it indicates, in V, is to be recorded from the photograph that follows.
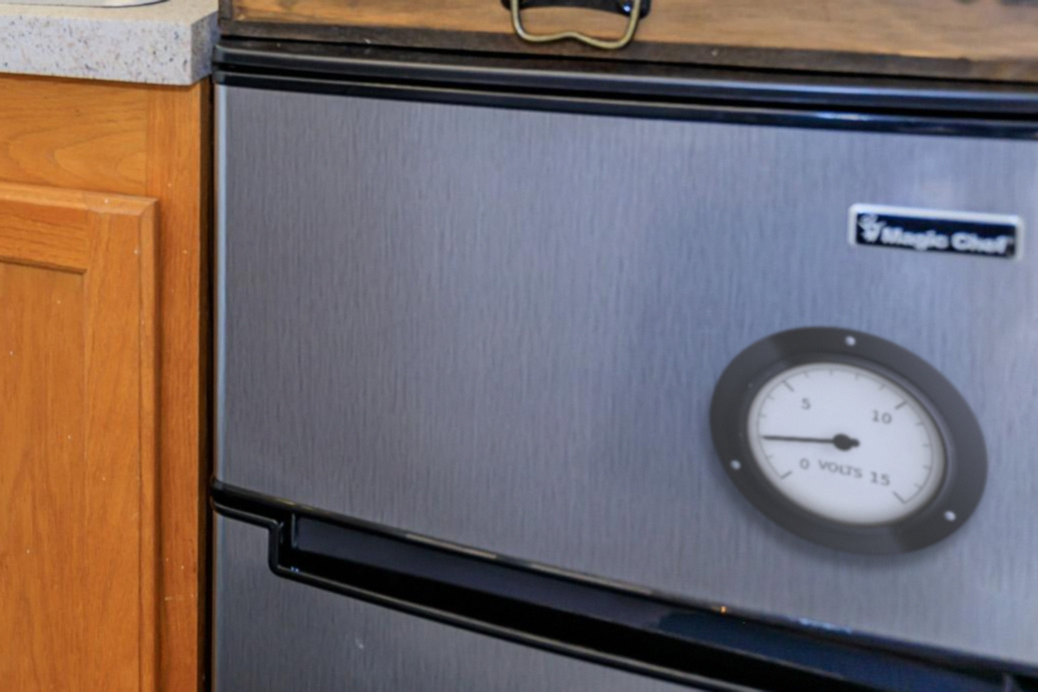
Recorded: 2 V
